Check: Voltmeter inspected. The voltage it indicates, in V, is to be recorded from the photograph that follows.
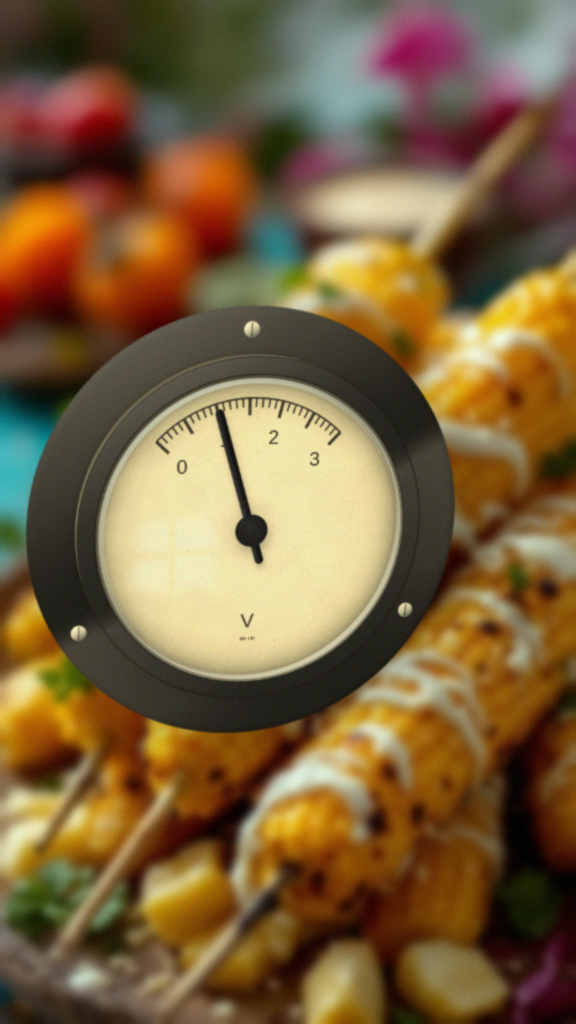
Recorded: 1 V
